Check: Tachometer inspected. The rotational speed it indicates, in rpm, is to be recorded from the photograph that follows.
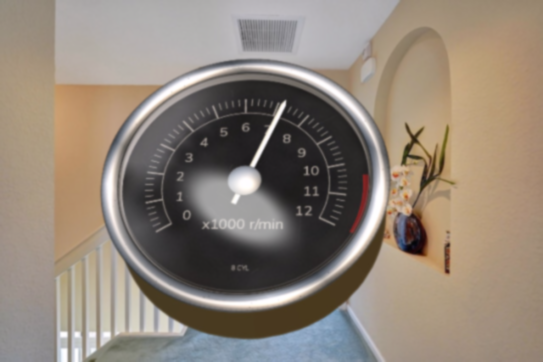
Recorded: 7200 rpm
